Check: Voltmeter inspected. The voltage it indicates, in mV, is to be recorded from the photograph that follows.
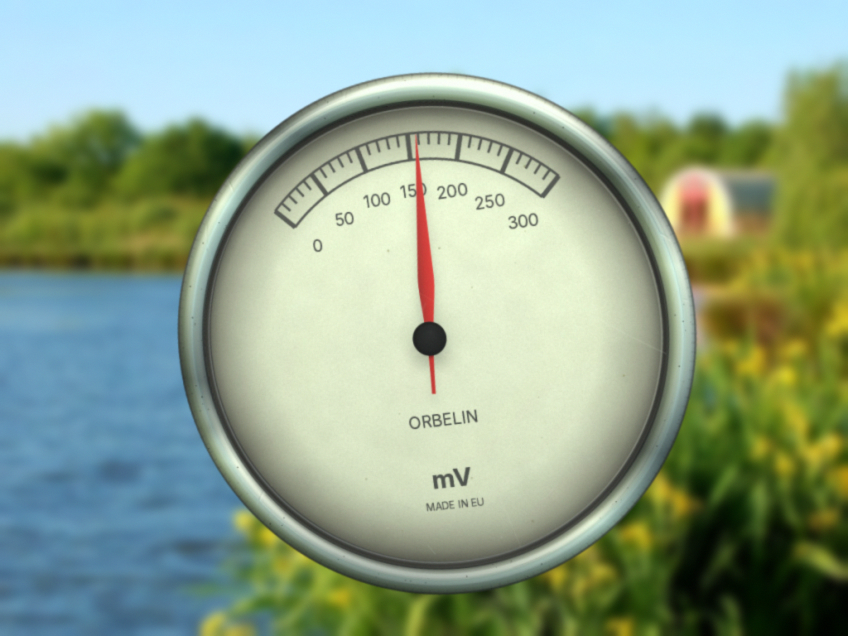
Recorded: 160 mV
